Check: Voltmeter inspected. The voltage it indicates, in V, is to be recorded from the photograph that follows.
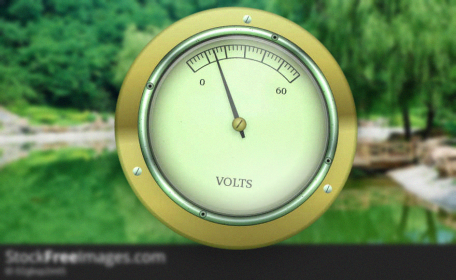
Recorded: 14 V
